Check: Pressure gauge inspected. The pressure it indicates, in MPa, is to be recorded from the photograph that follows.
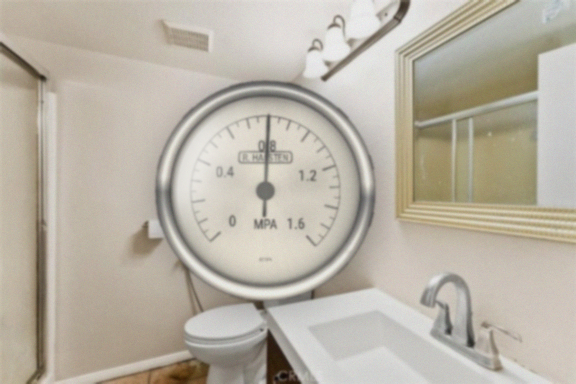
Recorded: 0.8 MPa
